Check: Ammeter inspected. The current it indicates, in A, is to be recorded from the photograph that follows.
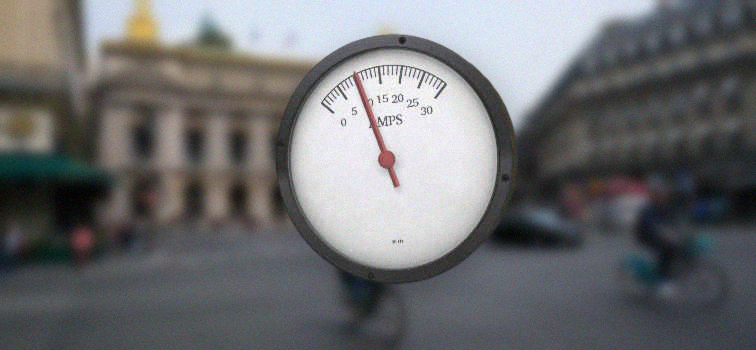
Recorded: 10 A
